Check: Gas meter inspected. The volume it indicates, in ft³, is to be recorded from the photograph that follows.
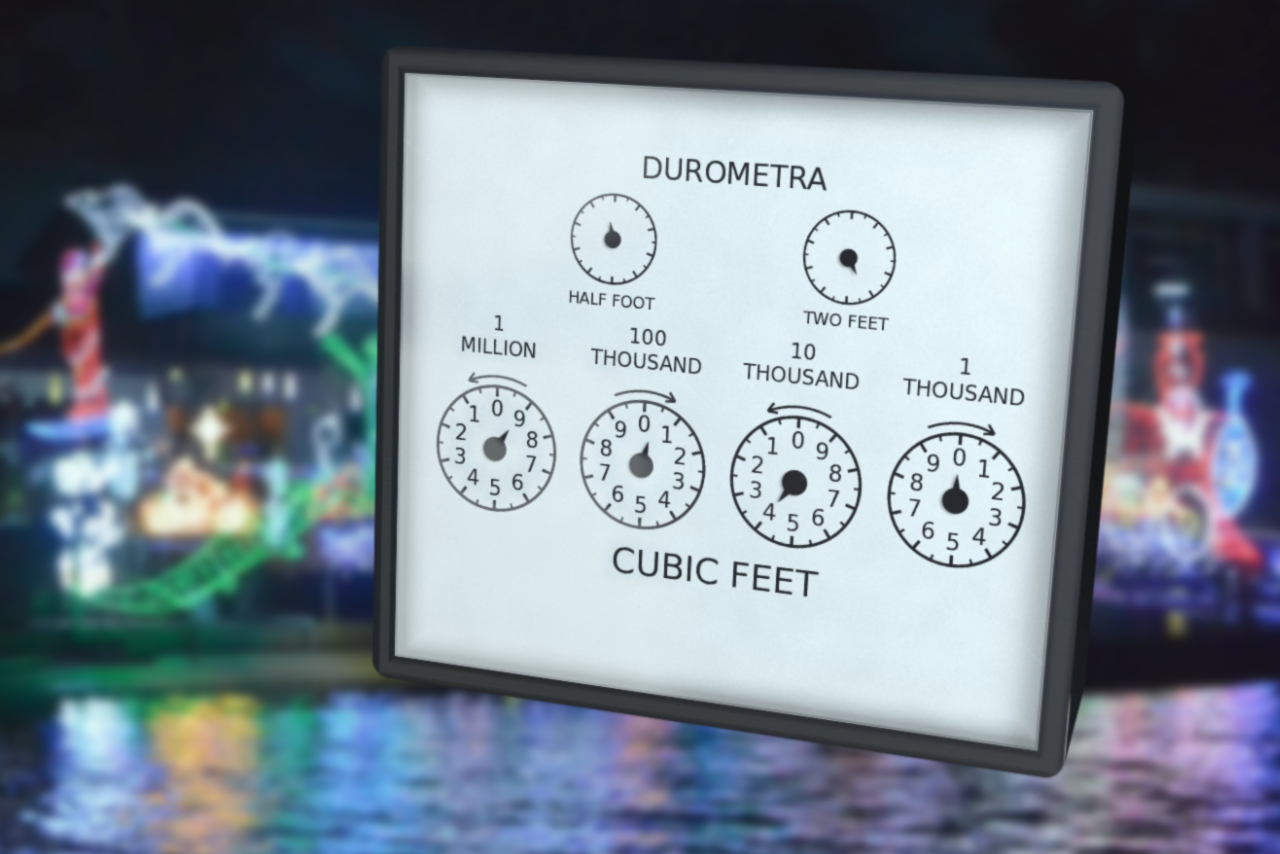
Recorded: 904000 ft³
